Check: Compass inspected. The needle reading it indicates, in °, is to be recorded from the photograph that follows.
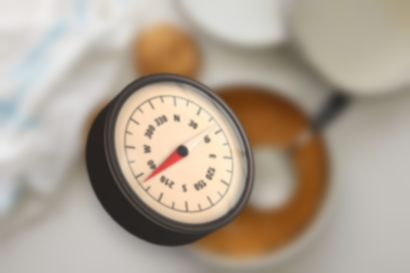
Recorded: 232.5 °
